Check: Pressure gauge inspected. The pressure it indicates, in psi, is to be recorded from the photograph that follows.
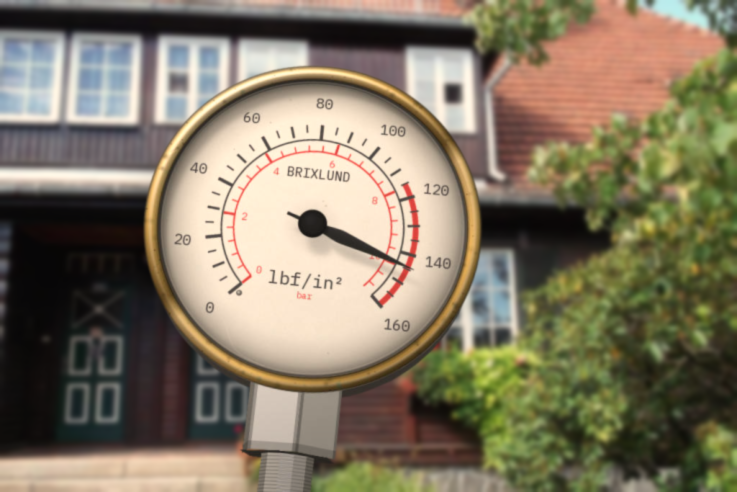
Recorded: 145 psi
